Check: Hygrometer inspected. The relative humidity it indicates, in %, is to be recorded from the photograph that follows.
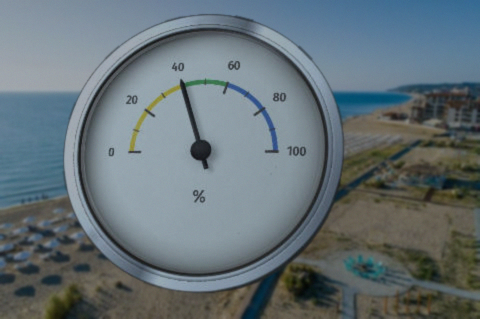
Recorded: 40 %
